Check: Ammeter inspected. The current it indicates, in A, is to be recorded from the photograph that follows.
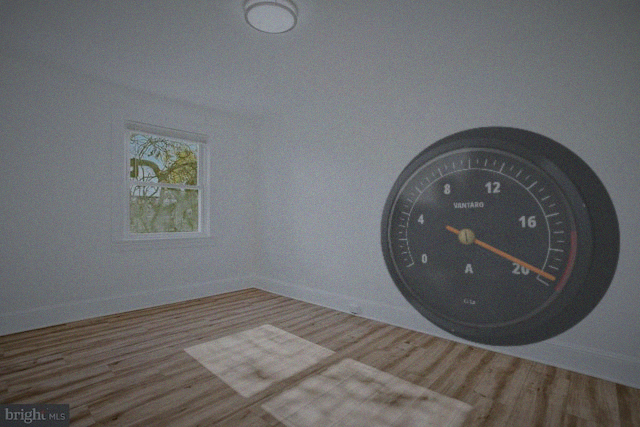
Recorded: 19.5 A
